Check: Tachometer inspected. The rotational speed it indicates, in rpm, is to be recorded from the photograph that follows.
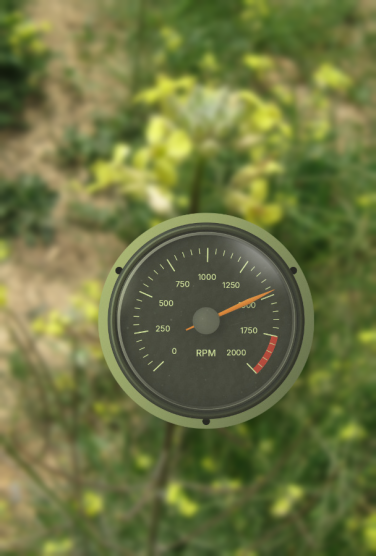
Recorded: 1475 rpm
